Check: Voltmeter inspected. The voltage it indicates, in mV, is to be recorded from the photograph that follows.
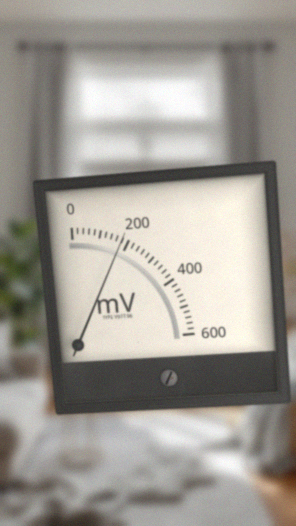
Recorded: 180 mV
